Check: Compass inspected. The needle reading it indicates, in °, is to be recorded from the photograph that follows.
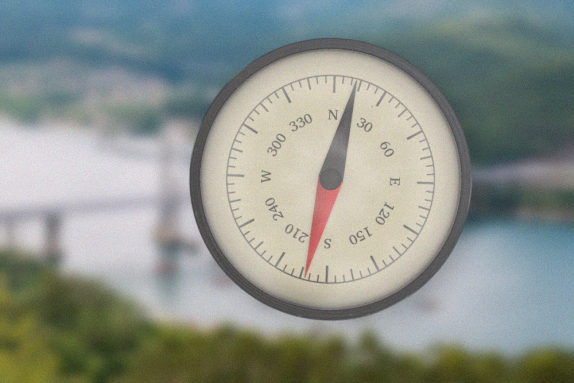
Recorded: 192.5 °
